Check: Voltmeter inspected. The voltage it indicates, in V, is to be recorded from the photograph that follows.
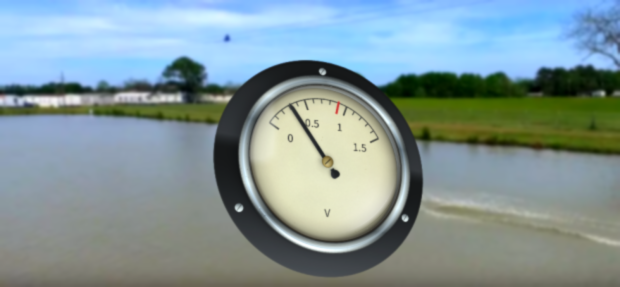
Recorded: 0.3 V
